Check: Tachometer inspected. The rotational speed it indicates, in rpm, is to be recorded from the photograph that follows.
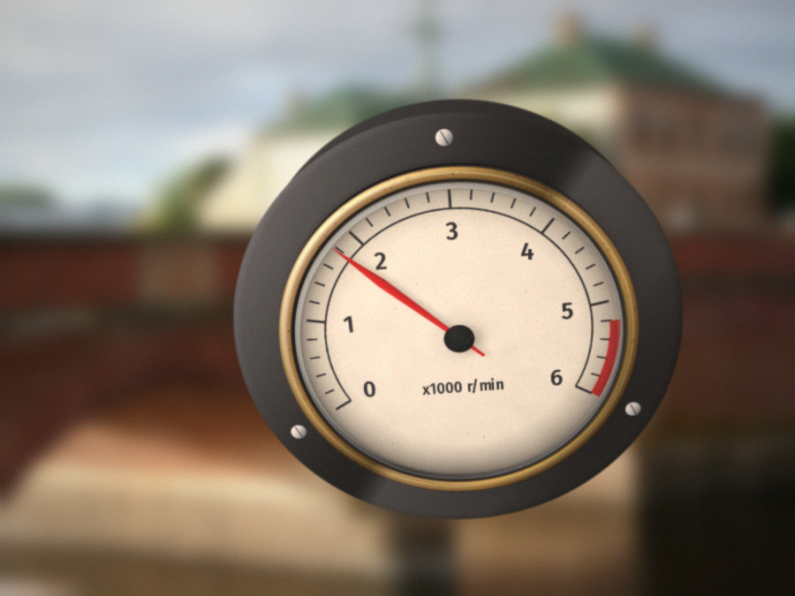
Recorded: 1800 rpm
